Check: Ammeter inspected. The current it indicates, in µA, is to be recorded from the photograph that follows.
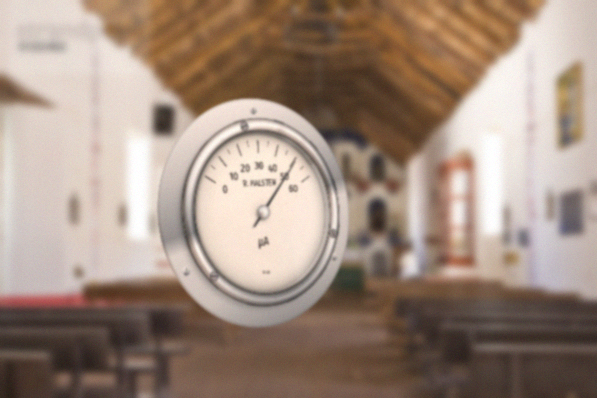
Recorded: 50 µA
